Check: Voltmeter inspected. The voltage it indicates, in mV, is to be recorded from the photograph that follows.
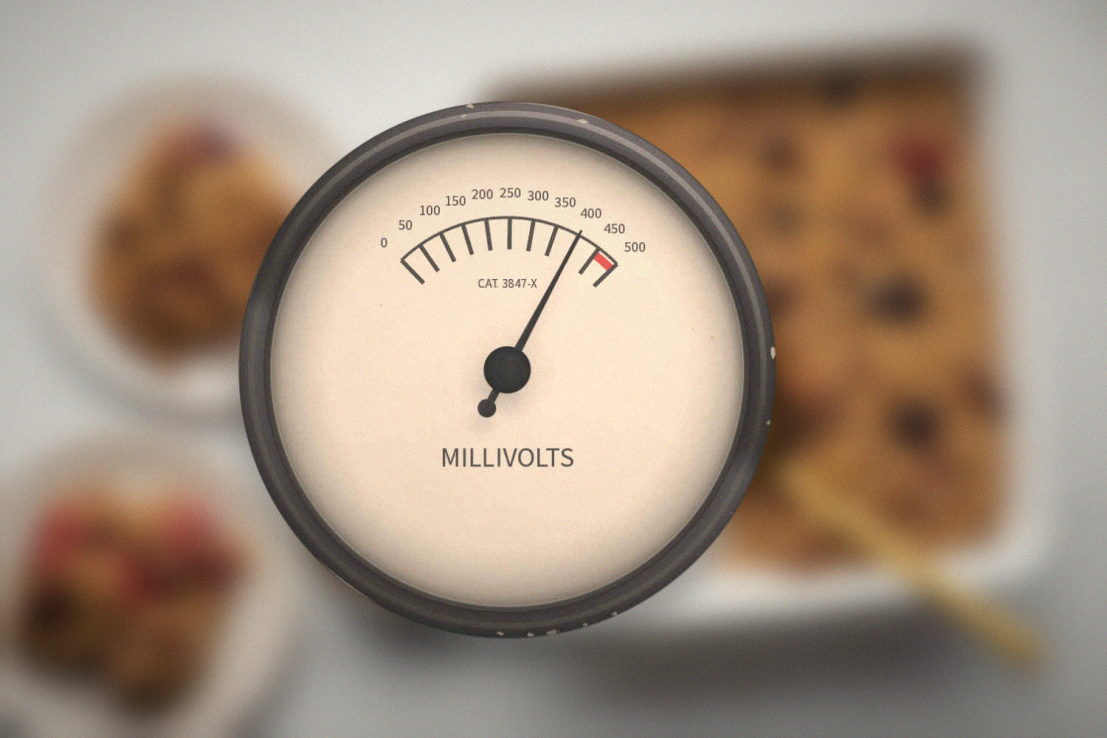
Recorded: 400 mV
